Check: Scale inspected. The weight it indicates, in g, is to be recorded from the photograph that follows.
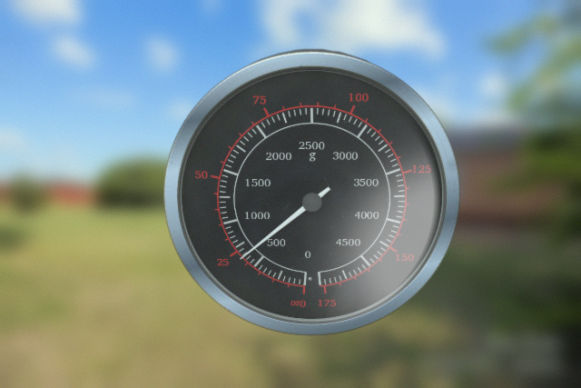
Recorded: 650 g
